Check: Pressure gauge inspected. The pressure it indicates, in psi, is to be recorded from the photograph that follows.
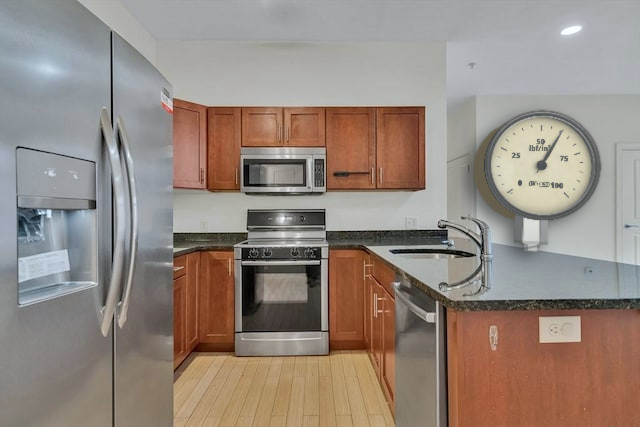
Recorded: 60 psi
